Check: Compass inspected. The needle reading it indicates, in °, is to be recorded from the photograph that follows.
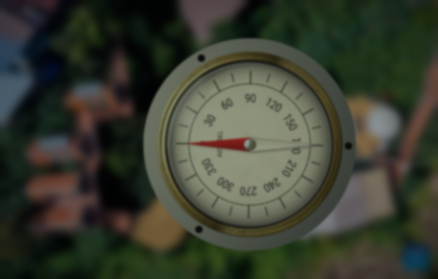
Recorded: 0 °
